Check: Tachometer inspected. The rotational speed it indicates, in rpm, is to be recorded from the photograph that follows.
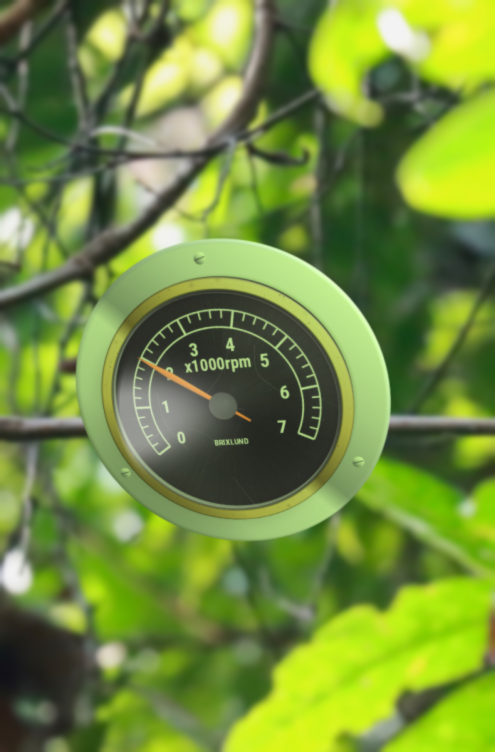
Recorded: 2000 rpm
